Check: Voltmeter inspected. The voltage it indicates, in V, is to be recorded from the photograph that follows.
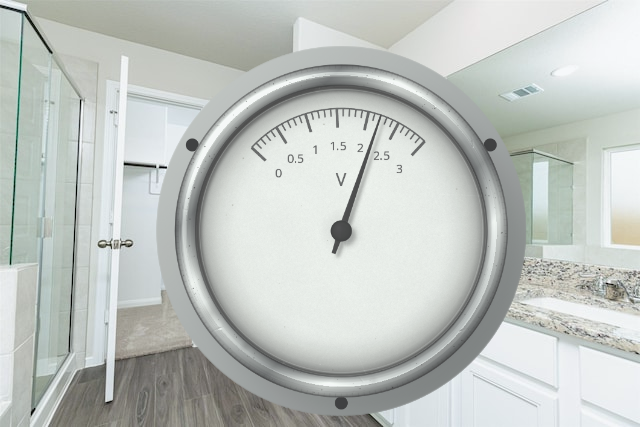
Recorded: 2.2 V
